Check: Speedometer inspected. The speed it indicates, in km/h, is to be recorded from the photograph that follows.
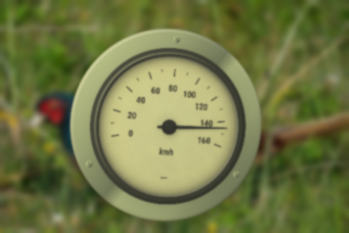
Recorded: 145 km/h
